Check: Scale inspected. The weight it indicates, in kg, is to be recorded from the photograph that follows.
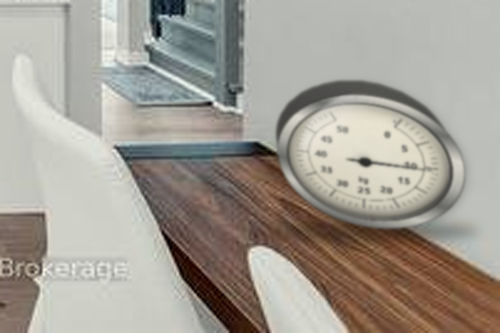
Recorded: 10 kg
